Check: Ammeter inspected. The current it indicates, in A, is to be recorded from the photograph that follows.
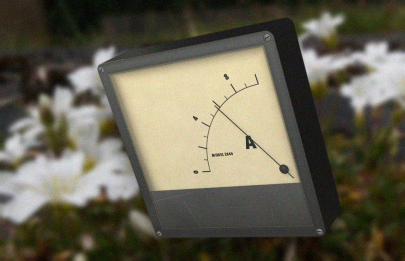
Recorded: 6 A
